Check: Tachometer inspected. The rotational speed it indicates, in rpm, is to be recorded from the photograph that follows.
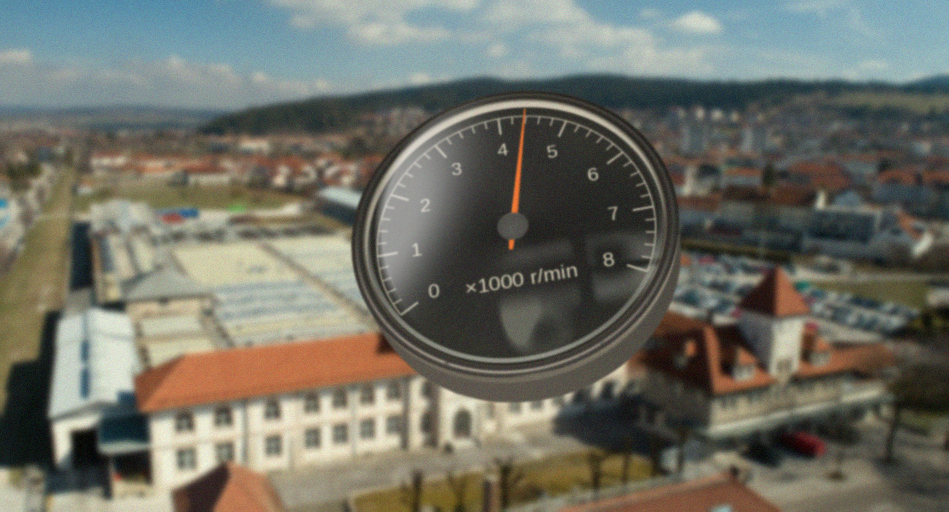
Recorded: 4400 rpm
